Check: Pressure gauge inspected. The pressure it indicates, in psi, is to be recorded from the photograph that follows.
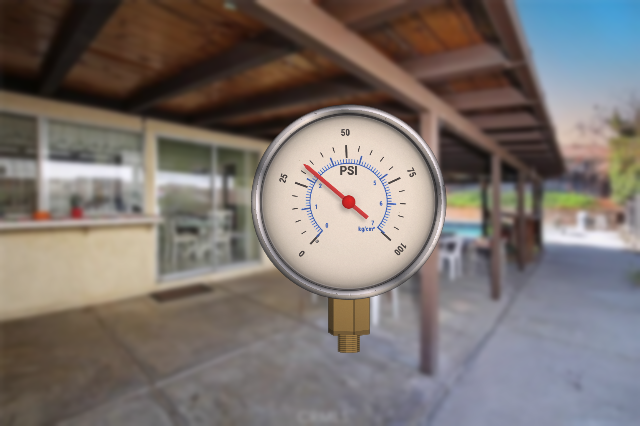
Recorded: 32.5 psi
